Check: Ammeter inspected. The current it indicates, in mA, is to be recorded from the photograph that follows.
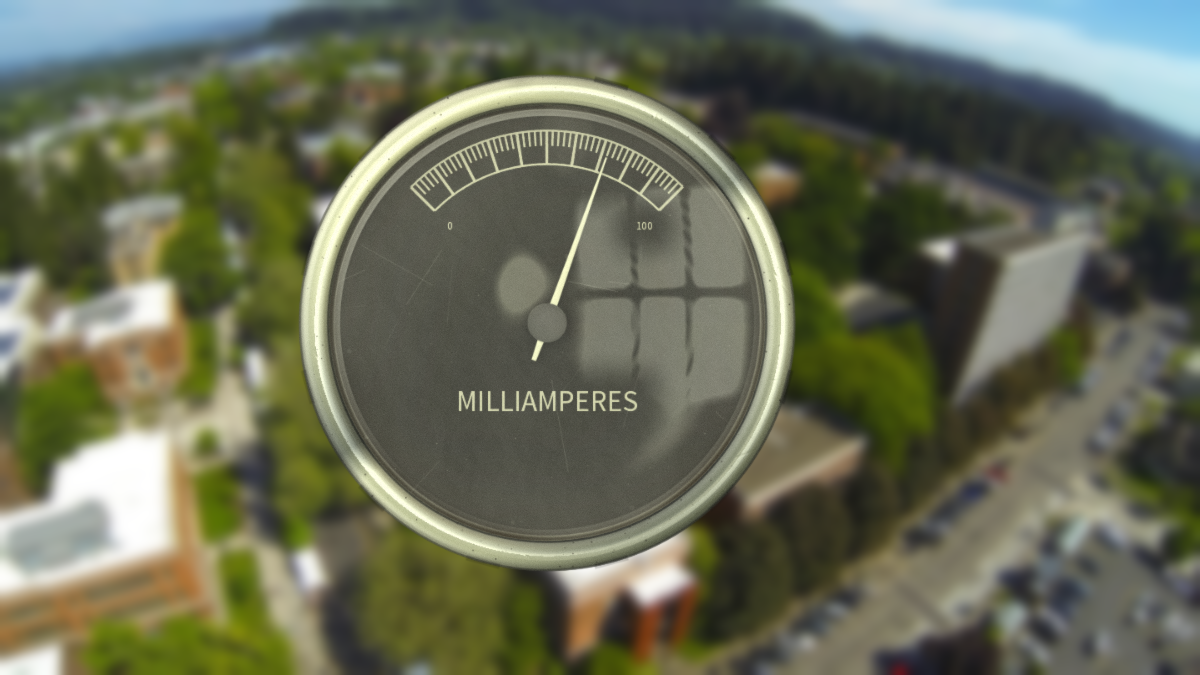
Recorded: 72 mA
